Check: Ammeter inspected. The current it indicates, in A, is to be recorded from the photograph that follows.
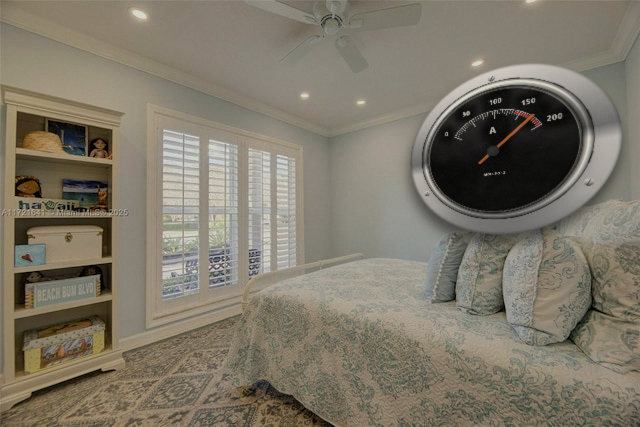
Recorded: 175 A
